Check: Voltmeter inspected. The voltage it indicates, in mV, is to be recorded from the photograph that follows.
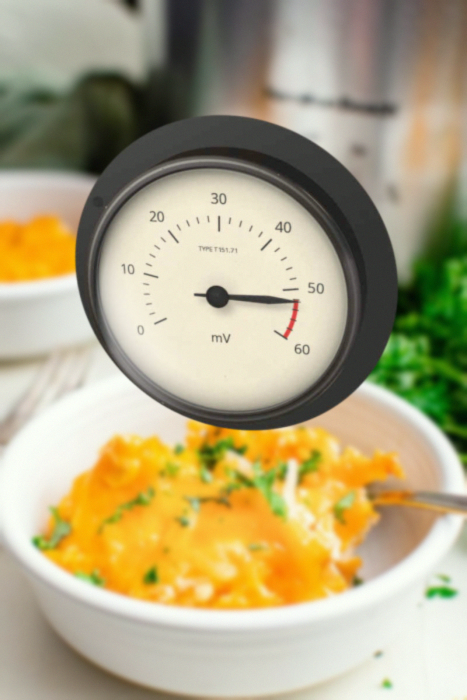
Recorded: 52 mV
